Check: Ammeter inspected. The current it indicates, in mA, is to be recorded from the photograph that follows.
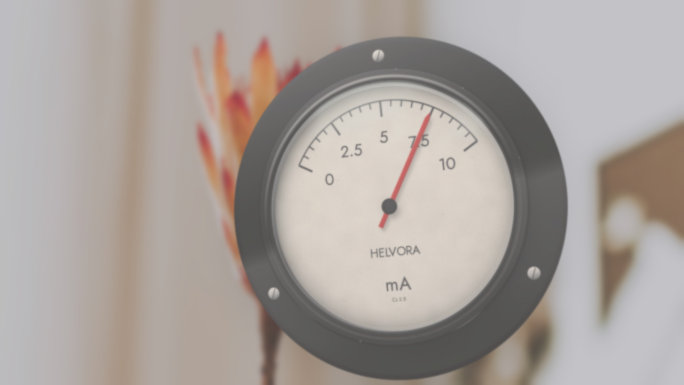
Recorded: 7.5 mA
